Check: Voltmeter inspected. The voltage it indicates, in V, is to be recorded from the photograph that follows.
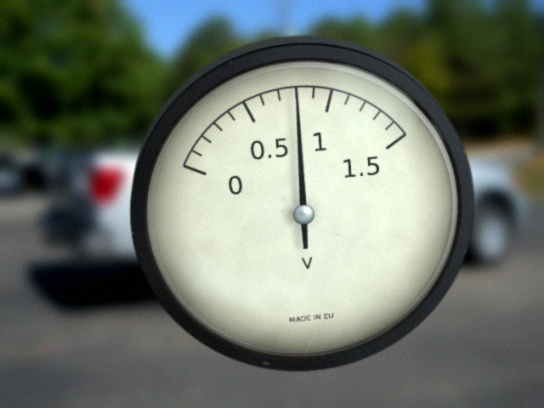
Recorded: 0.8 V
